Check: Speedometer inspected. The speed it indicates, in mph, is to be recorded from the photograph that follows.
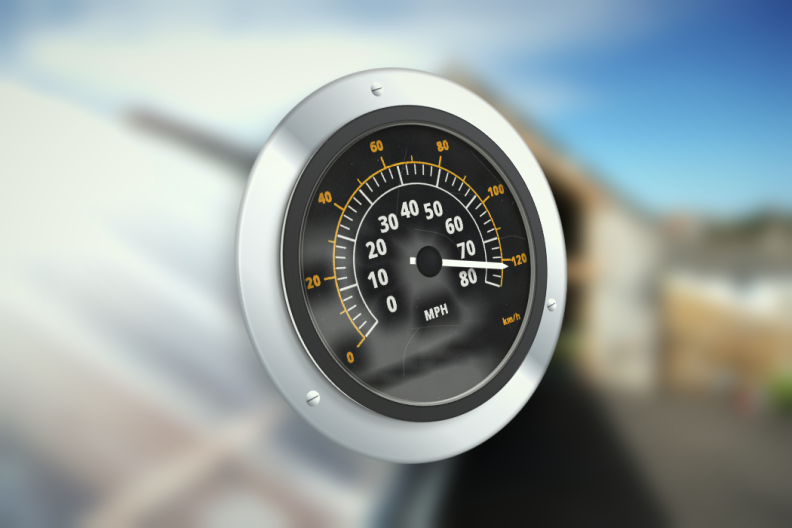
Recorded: 76 mph
